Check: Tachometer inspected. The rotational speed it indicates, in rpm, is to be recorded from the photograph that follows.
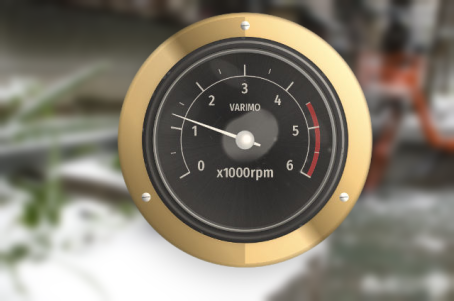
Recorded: 1250 rpm
